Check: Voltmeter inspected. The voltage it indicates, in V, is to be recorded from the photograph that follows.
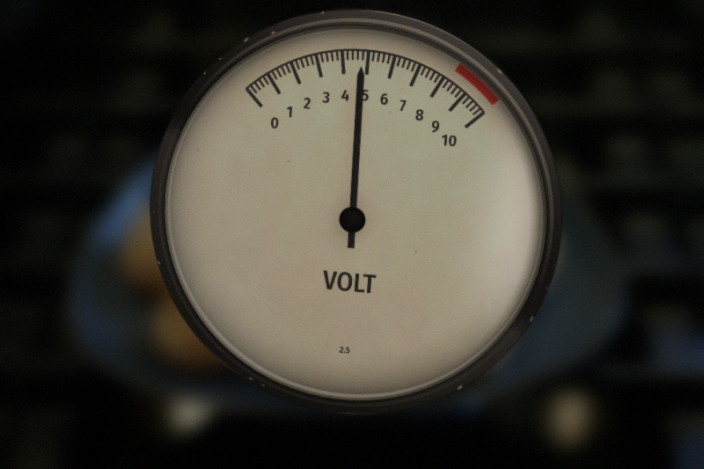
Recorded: 4.8 V
